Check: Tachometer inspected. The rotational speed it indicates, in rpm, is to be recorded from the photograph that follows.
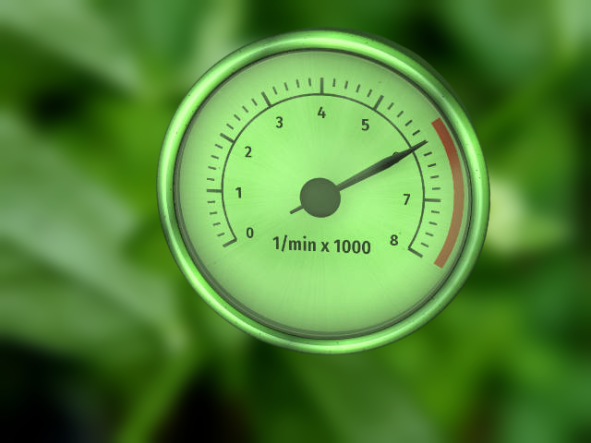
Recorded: 6000 rpm
